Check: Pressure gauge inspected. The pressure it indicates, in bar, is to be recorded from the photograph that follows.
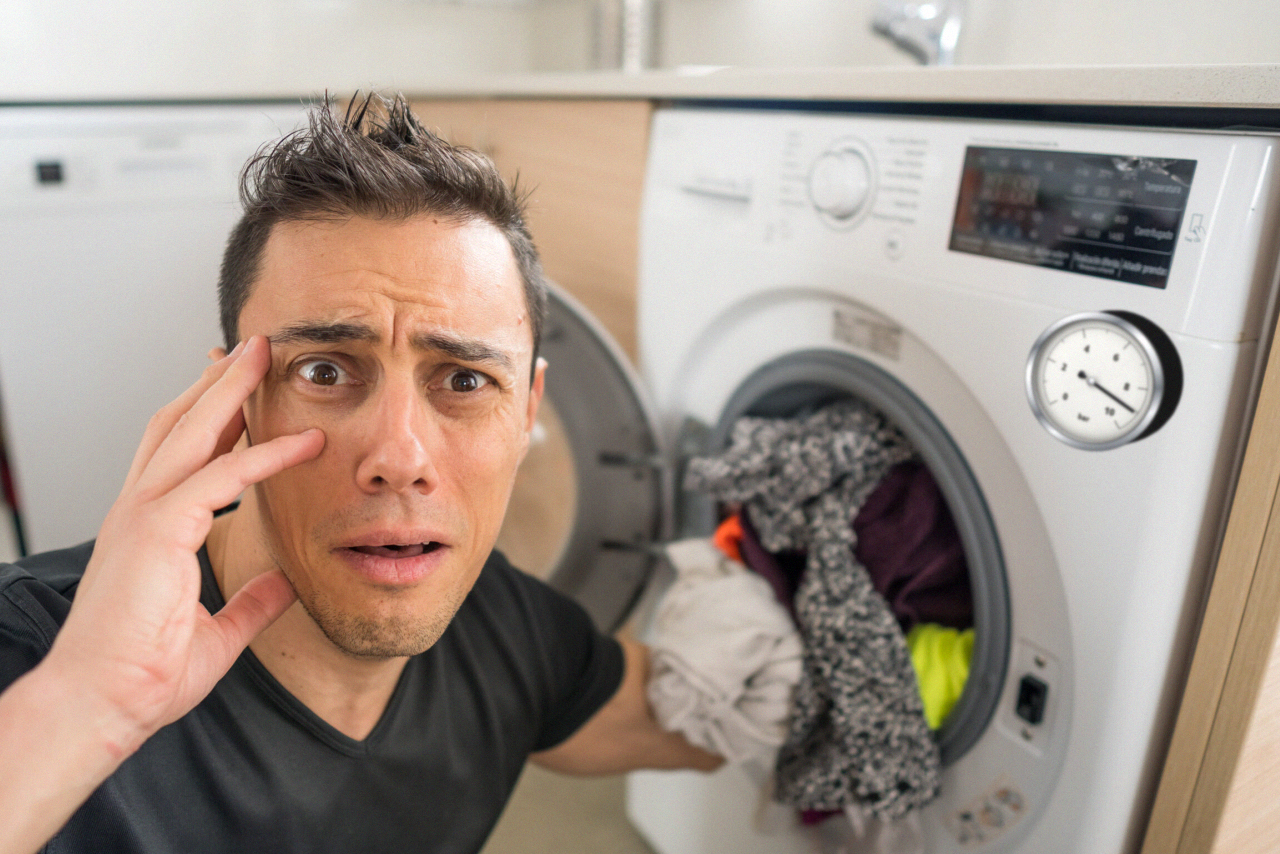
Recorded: 9 bar
